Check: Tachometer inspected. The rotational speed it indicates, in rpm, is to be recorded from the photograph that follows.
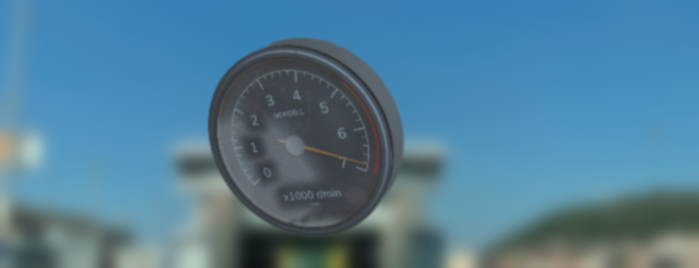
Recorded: 6800 rpm
